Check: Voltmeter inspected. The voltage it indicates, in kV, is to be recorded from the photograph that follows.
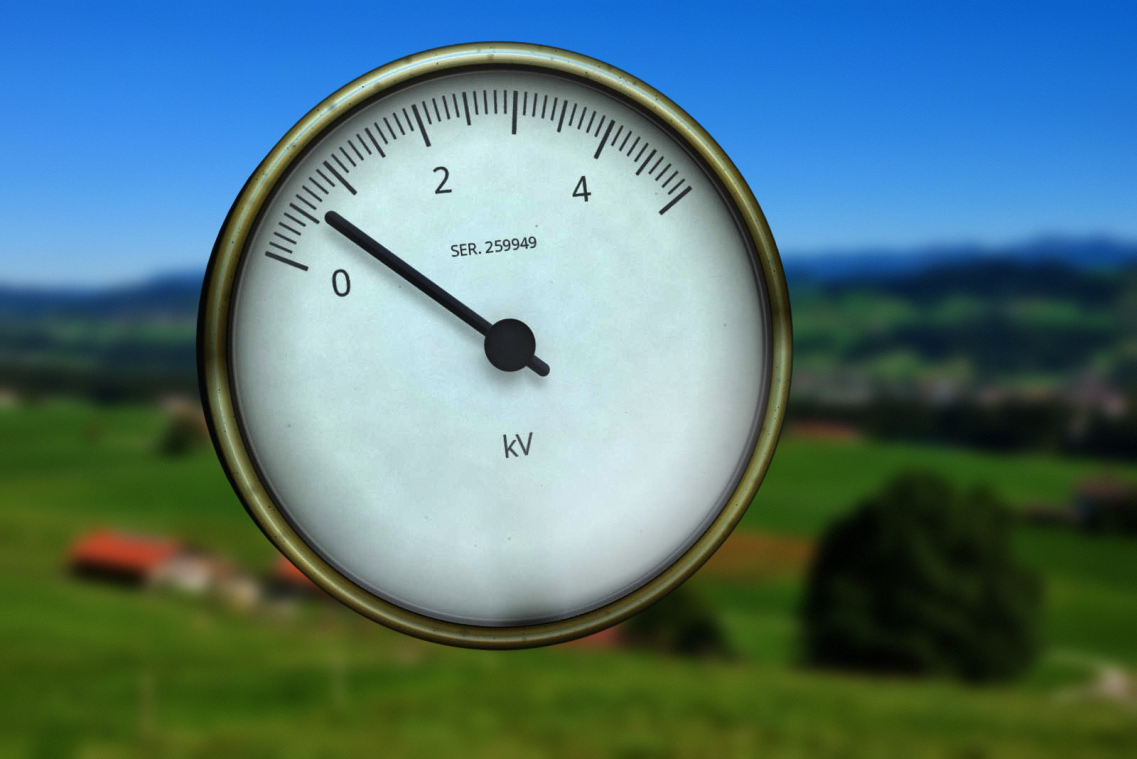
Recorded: 0.6 kV
